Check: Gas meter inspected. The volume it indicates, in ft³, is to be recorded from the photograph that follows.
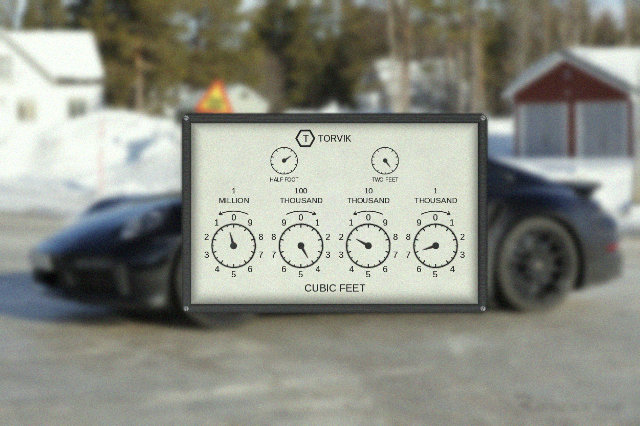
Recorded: 41700 ft³
